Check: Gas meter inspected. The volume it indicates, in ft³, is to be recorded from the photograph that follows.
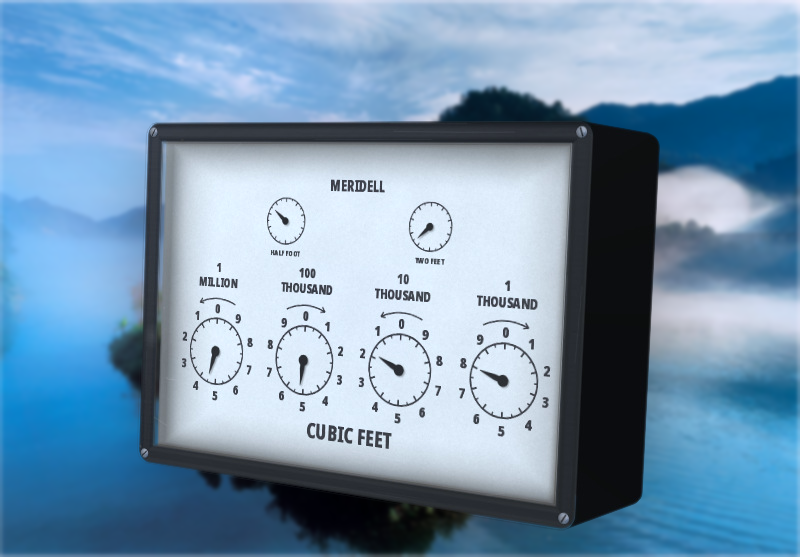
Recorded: 451800 ft³
